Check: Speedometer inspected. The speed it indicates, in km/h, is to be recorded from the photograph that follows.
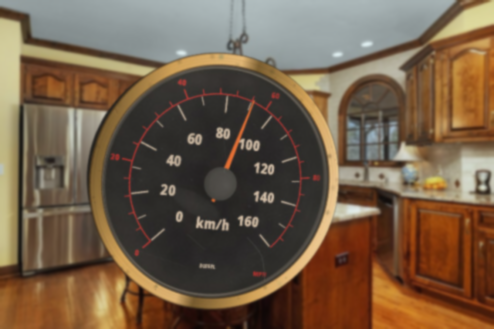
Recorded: 90 km/h
